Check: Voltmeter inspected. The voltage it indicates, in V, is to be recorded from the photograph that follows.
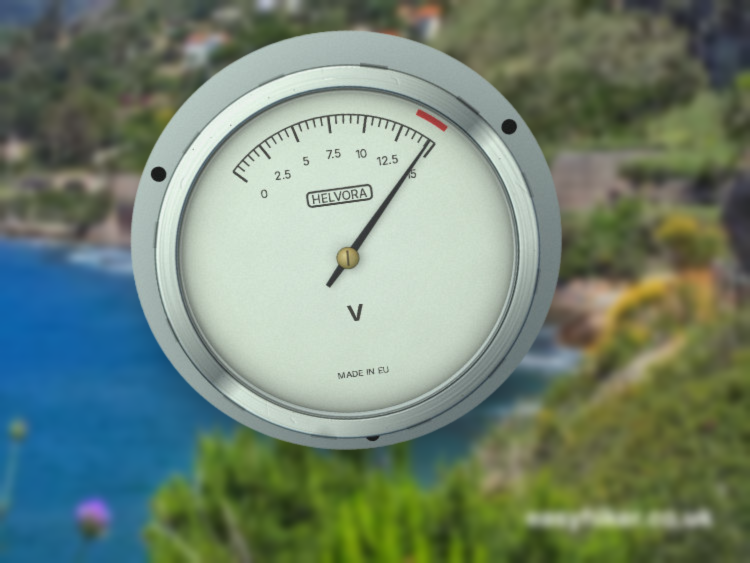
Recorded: 14.5 V
